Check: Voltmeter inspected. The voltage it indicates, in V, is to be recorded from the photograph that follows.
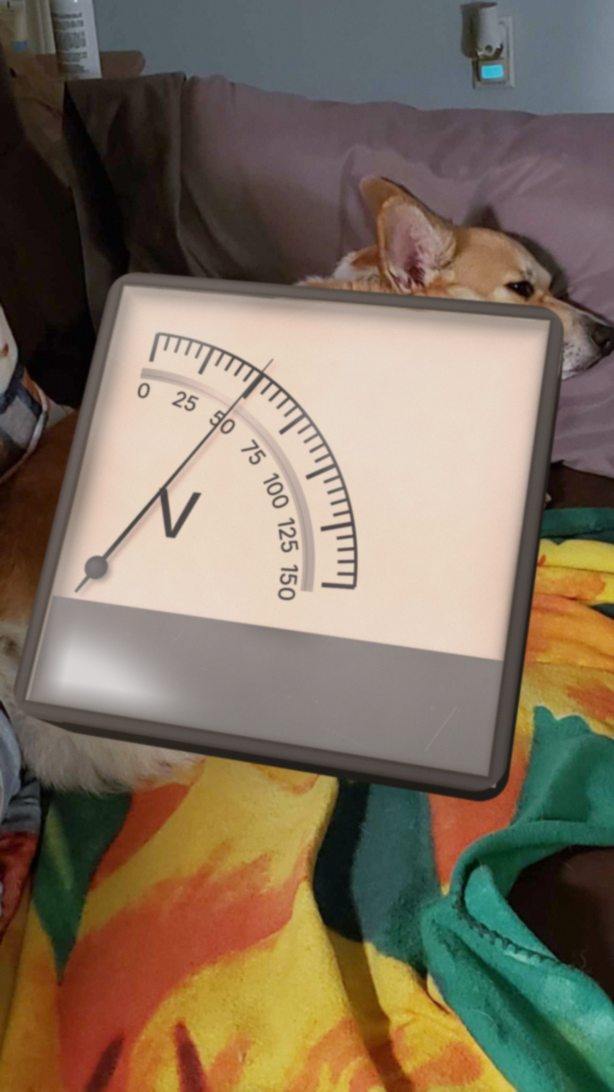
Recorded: 50 V
